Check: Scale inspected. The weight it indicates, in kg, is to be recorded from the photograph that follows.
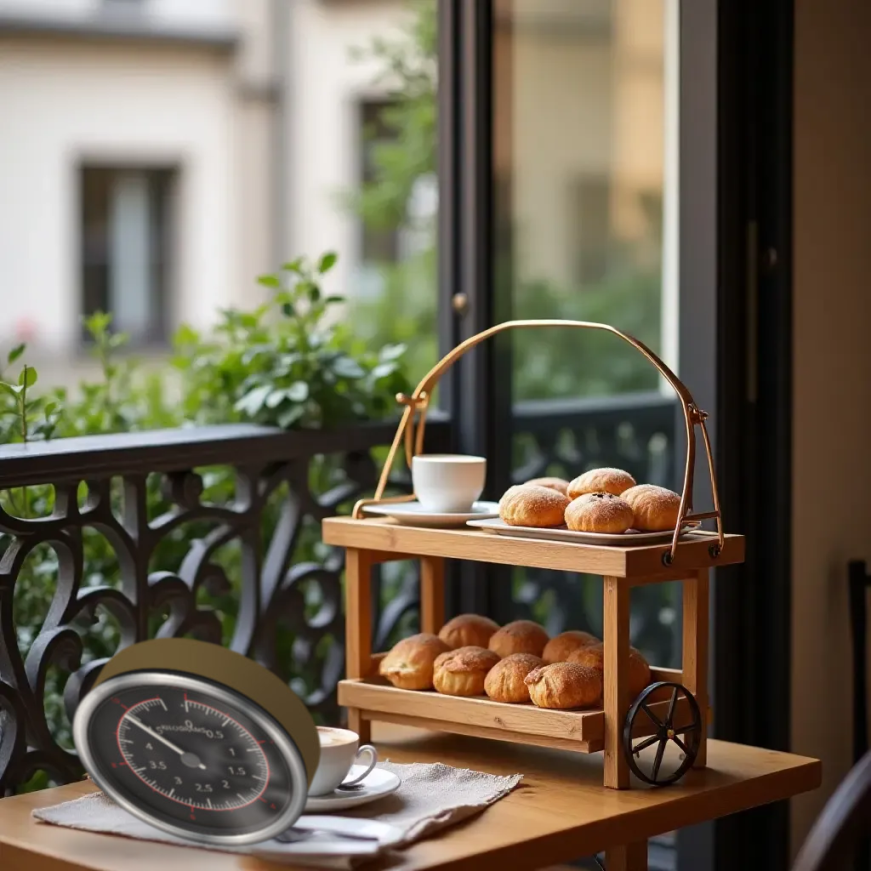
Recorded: 4.5 kg
